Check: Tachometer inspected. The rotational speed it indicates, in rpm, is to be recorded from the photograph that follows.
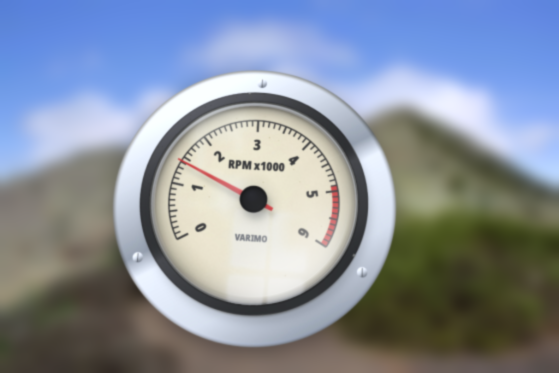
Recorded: 1400 rpm
